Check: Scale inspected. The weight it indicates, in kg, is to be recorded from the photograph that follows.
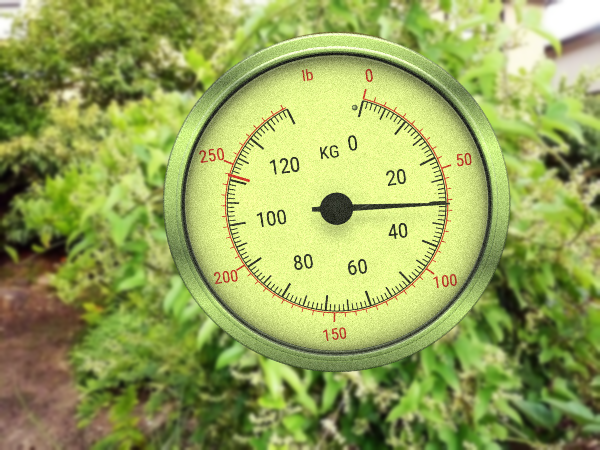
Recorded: 30 kg
